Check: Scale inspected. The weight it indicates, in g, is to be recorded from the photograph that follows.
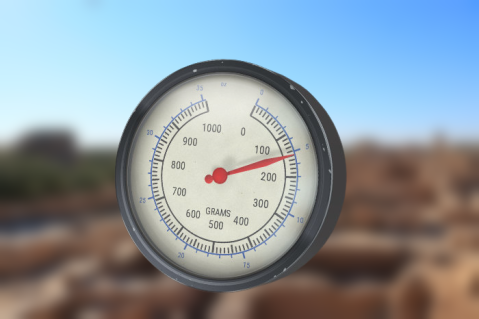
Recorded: 150 g
